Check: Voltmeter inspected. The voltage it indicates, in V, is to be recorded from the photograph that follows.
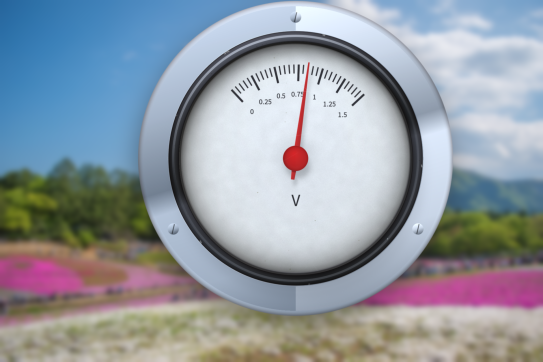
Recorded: 0.85 V
